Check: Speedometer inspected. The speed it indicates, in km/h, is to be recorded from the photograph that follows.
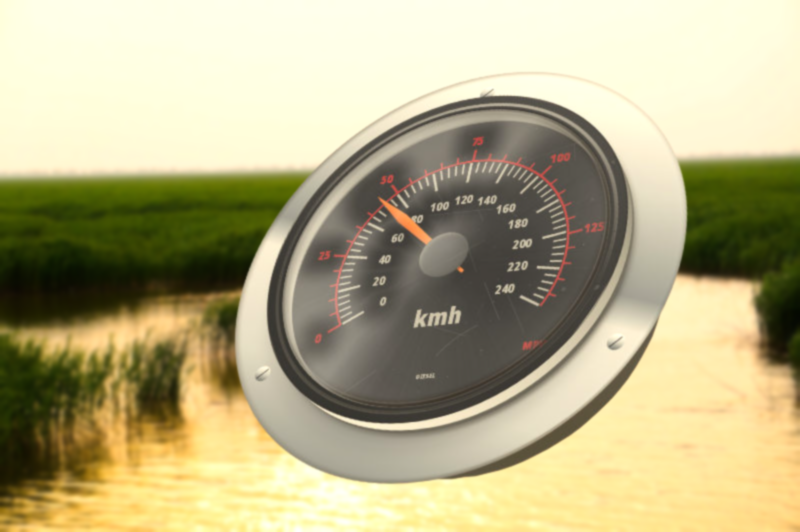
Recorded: 72 km/h
